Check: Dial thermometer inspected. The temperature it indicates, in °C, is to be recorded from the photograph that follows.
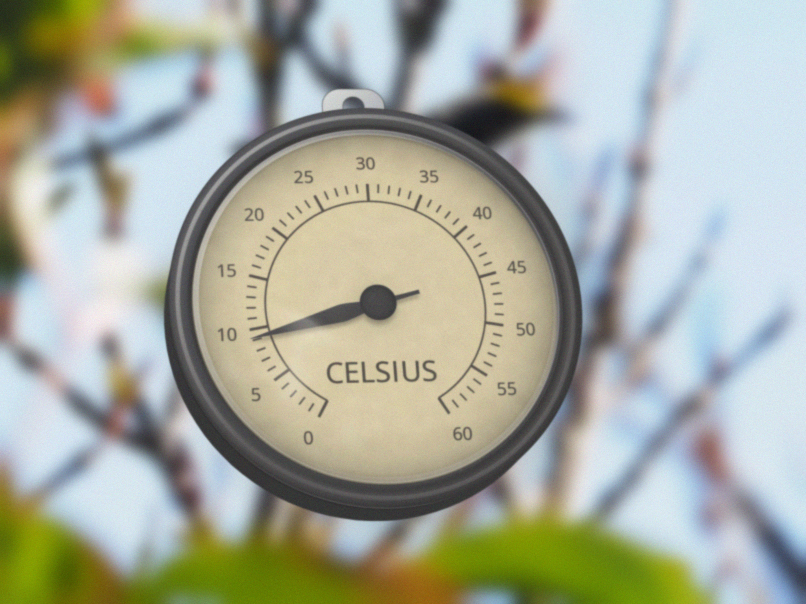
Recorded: 9 °C
